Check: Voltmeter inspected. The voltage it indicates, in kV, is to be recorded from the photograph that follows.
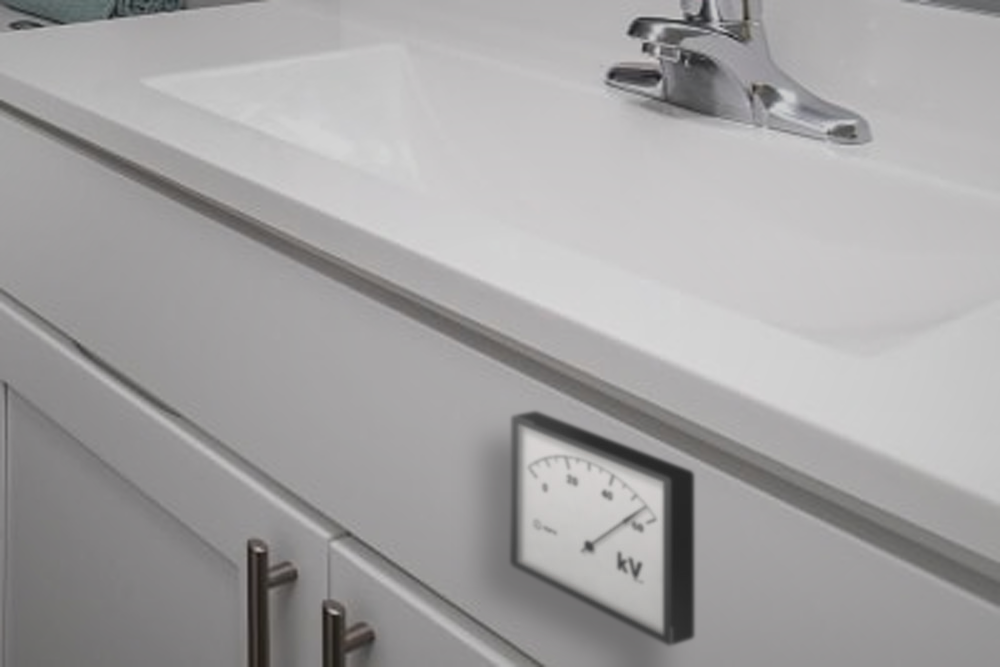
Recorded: 55 kV
